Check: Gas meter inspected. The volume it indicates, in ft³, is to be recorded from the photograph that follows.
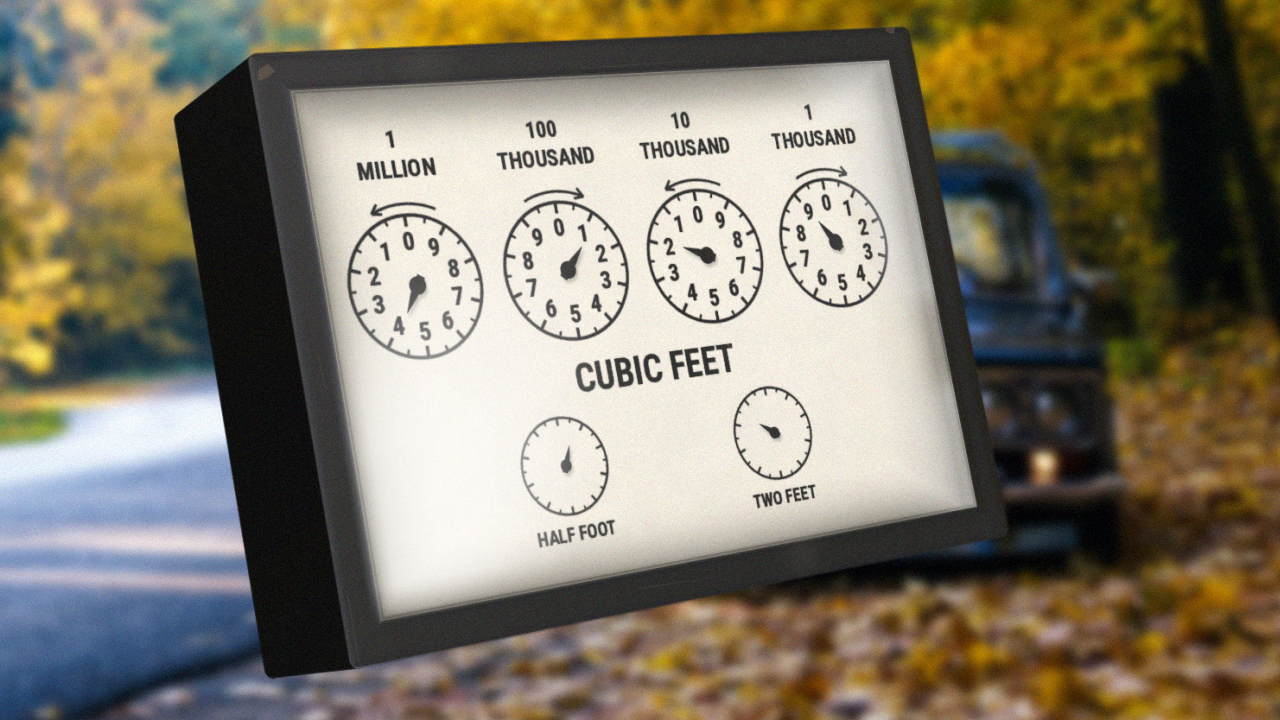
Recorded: 411900 ft³
